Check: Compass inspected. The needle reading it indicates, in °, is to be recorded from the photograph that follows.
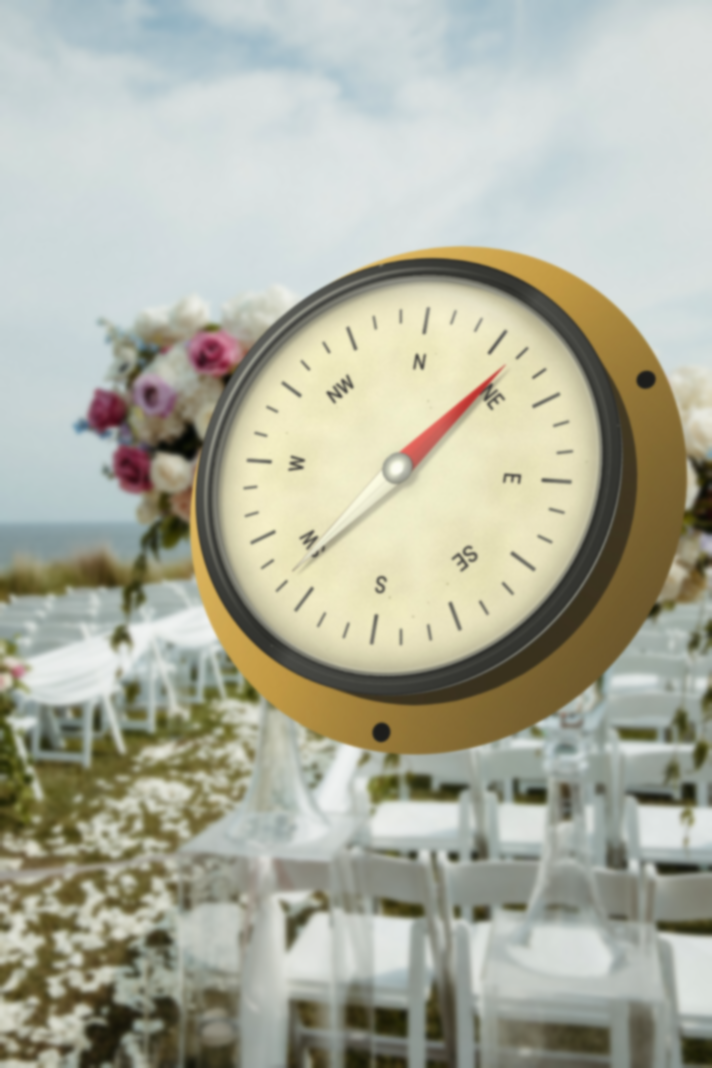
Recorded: 40 °
